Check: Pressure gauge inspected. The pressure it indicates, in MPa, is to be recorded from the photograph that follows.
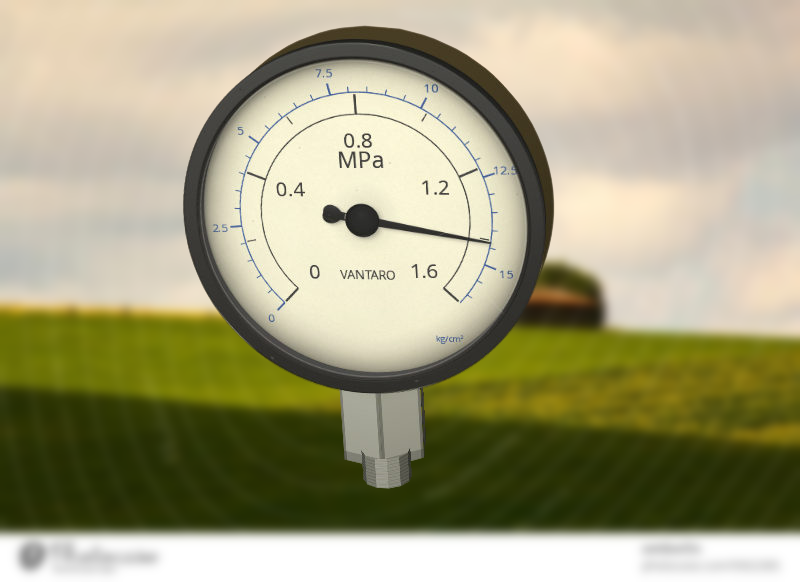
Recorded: 1.4 MPa
